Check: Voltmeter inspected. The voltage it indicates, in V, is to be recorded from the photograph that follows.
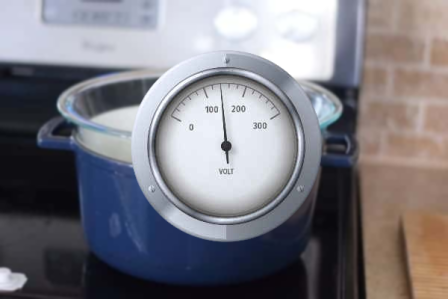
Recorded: 140 V
